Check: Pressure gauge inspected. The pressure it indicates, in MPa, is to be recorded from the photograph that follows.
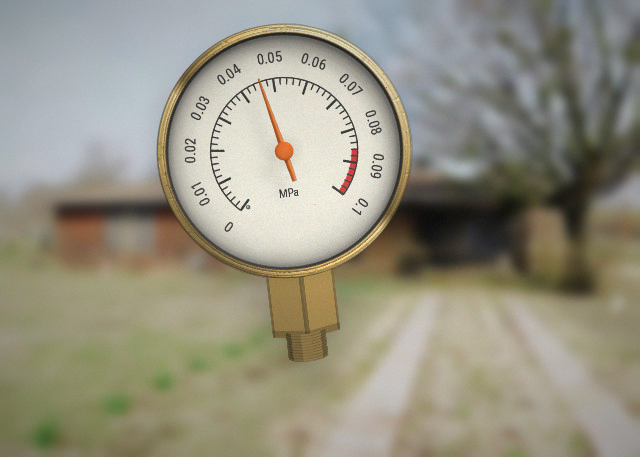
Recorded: 0.046 MPa
